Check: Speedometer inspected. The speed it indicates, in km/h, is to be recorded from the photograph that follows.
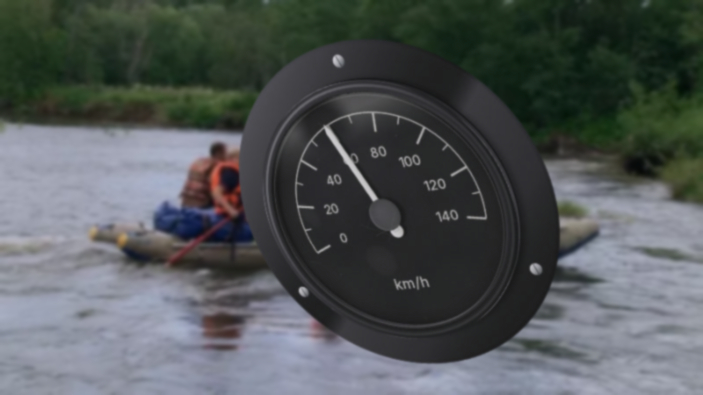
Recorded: 60 km/h
